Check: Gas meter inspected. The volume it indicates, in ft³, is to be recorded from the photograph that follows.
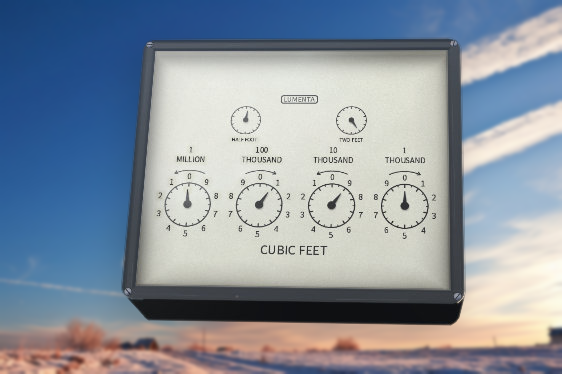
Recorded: 9000 ft³
